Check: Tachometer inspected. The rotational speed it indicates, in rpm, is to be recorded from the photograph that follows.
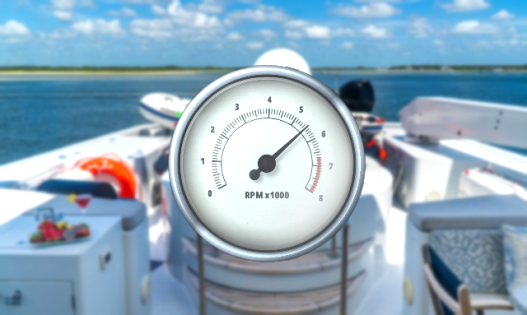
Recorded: 5500 rpm
